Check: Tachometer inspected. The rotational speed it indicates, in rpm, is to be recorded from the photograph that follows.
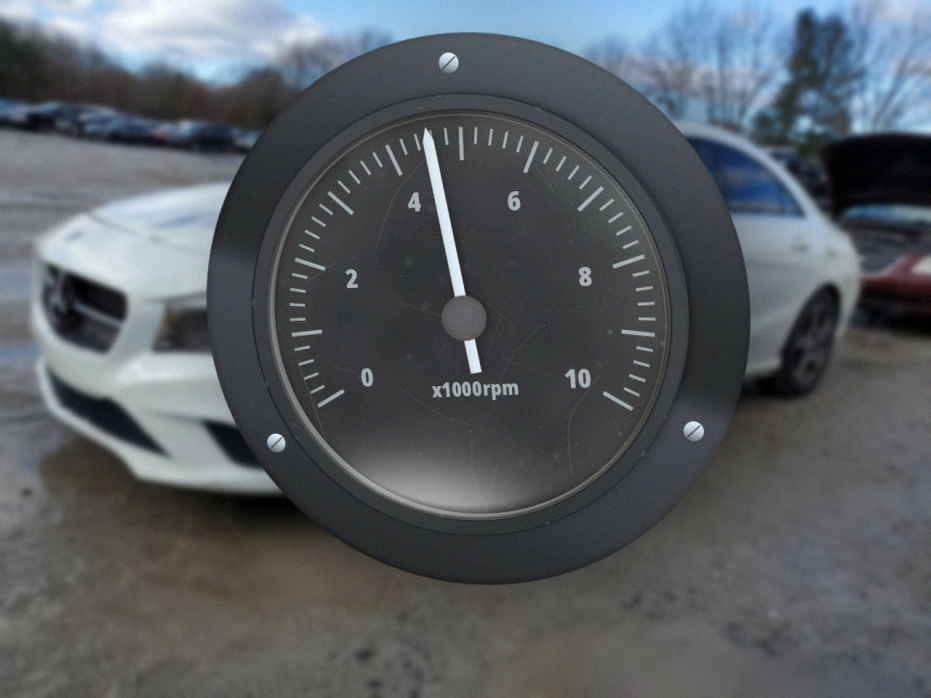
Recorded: 4600 rpm
